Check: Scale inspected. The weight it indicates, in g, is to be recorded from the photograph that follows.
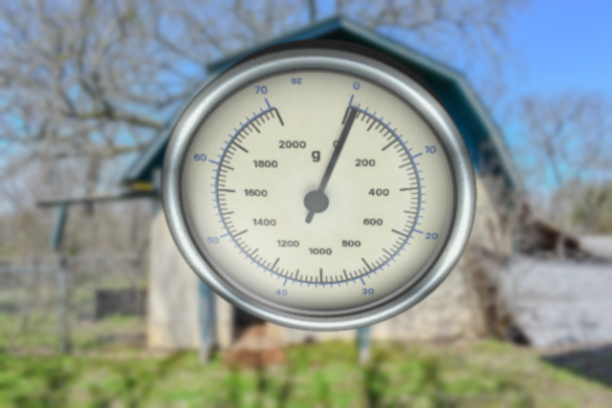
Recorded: 20 g
